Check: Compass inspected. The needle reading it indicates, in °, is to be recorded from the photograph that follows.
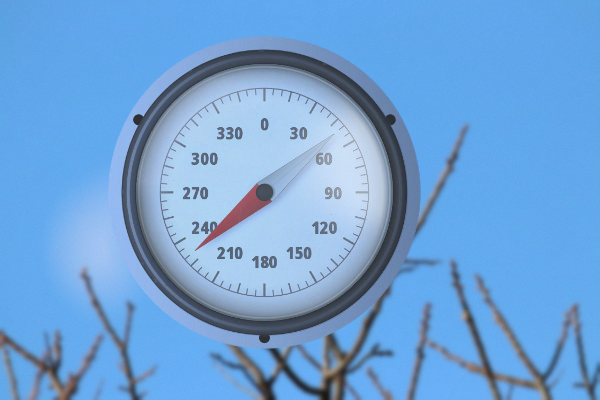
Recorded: 230 °
